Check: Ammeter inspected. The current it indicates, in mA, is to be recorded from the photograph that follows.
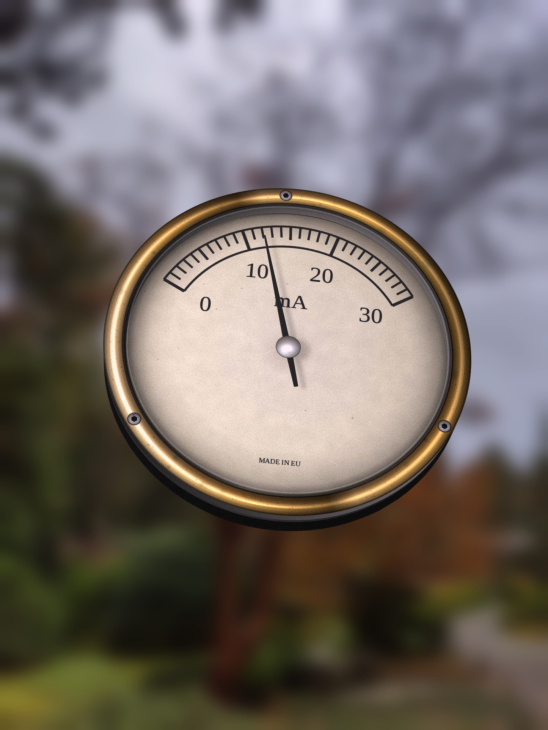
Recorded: 12 mA
